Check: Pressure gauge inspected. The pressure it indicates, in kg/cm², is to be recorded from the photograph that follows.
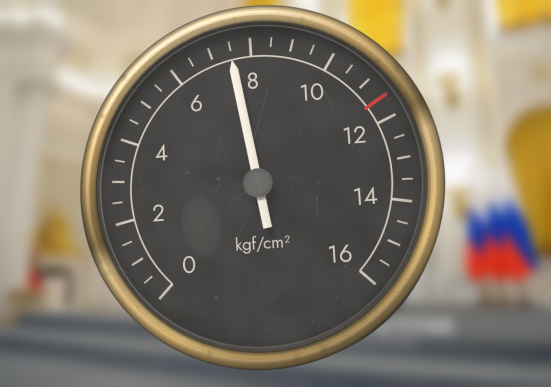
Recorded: 7.5 kg/cm²
